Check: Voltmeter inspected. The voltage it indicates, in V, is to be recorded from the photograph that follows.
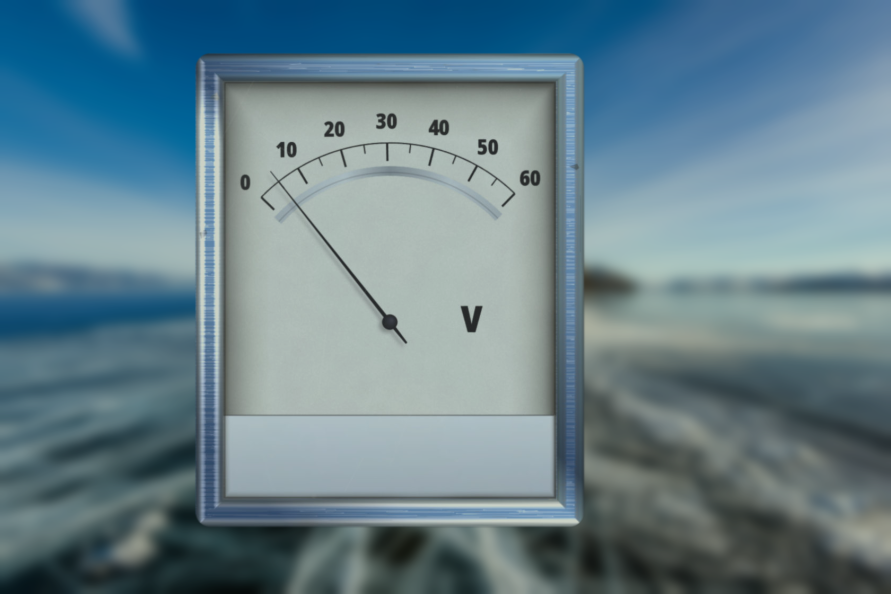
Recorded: 5 V
